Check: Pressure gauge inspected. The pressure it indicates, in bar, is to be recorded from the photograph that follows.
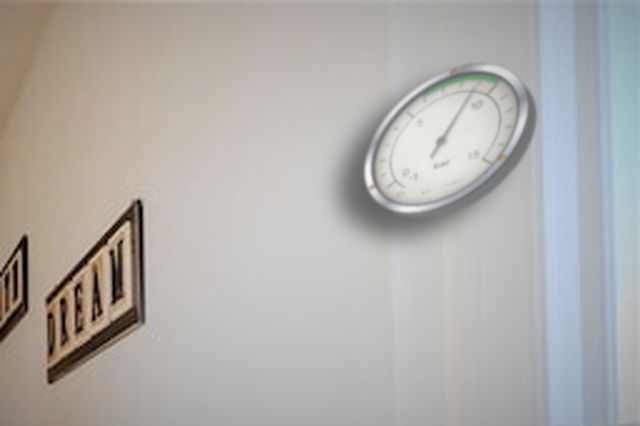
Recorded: 9 bar
